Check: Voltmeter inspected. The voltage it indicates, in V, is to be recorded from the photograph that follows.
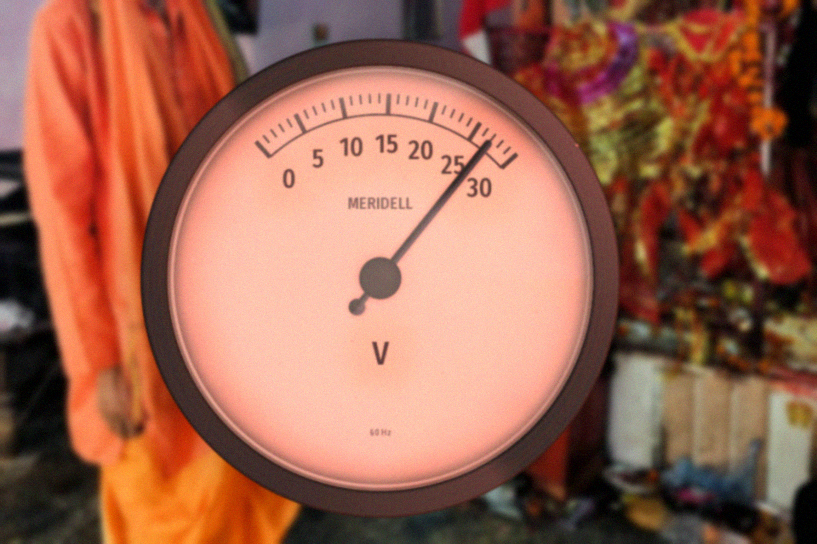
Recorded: 27 V
